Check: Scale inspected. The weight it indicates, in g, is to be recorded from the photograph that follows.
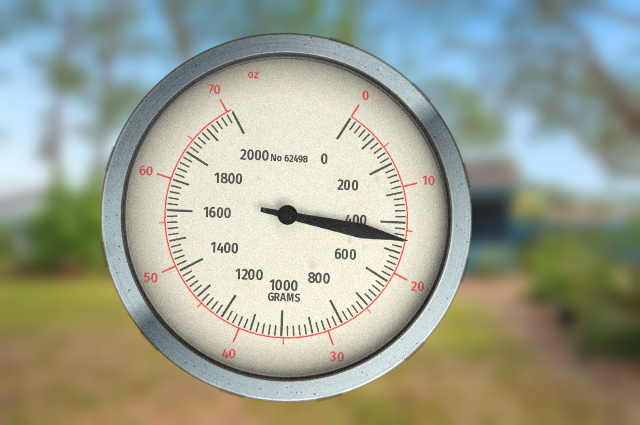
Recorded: 460 g
